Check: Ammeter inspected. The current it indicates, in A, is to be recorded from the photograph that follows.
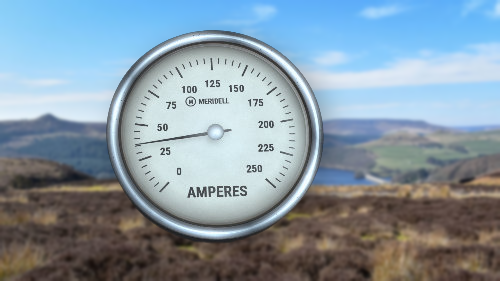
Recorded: 35 A
